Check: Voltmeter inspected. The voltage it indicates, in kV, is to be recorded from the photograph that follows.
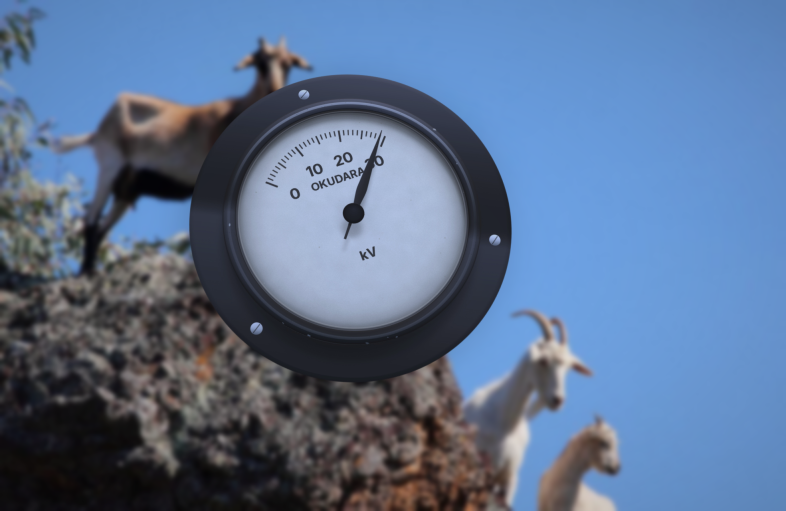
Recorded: 29 kV
